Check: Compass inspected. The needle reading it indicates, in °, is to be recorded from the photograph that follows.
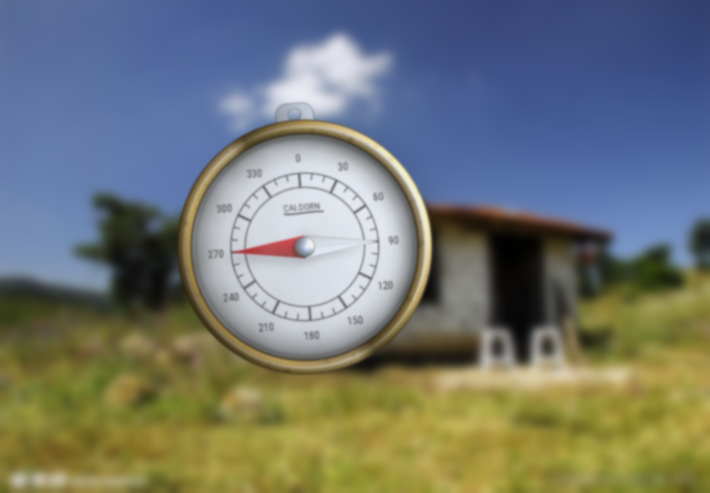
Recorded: 270 °
